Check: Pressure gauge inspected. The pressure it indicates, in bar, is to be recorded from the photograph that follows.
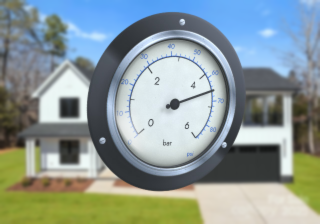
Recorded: 4.5 bar
